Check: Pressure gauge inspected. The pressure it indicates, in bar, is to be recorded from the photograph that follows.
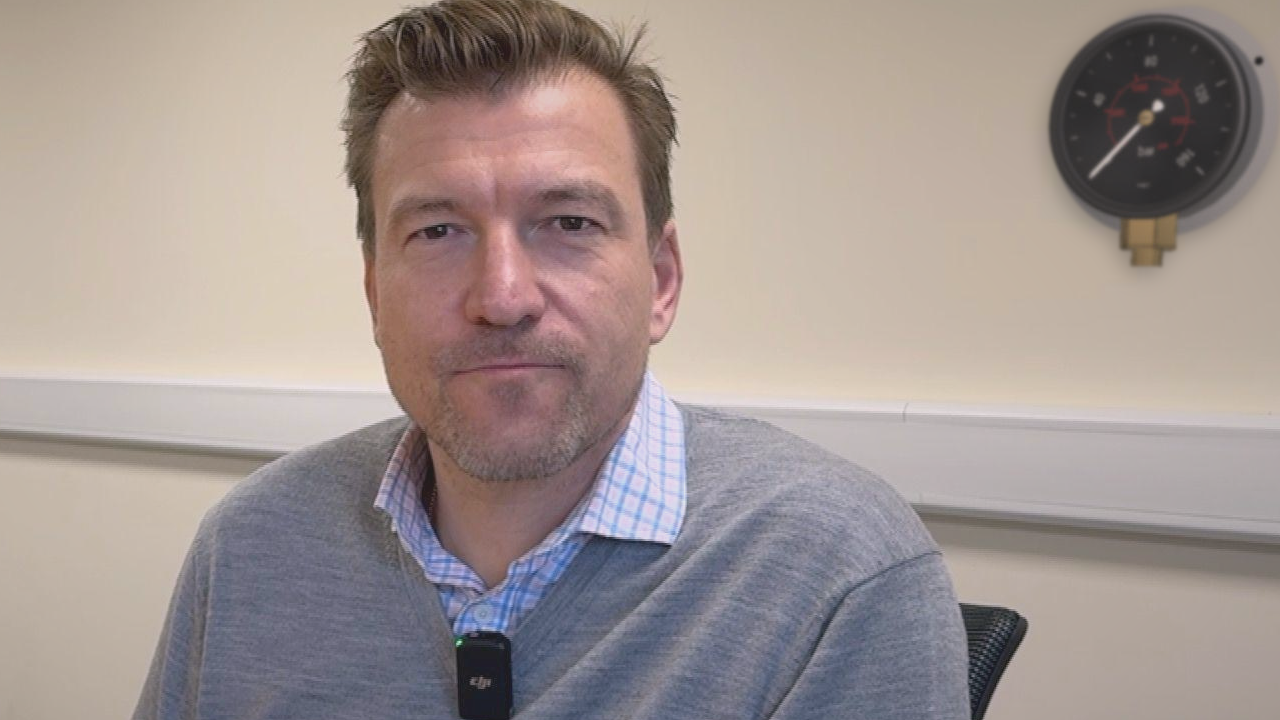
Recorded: 0 bar
